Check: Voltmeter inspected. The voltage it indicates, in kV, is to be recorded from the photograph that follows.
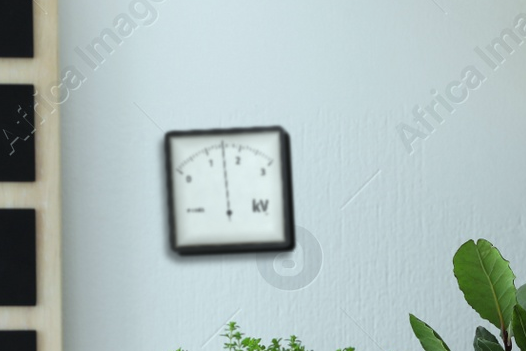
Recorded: 1.5 kV
